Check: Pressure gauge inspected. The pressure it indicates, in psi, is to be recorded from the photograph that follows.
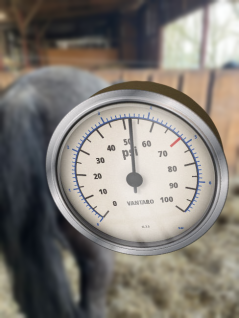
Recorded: 52.5 psi
